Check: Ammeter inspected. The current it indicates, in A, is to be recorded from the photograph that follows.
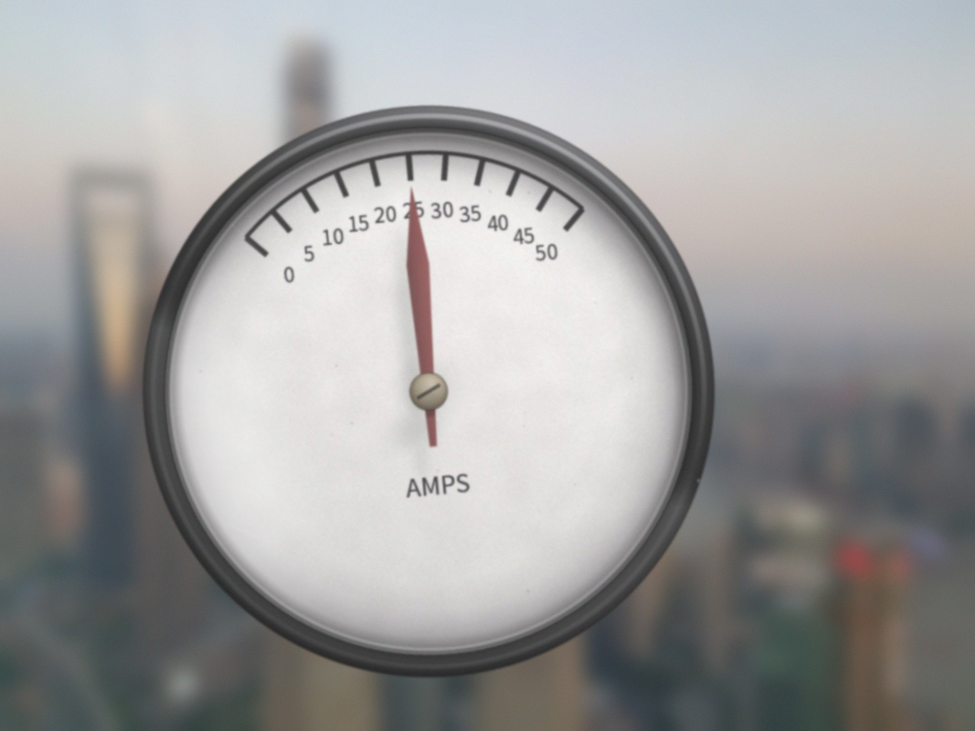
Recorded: 25 A
